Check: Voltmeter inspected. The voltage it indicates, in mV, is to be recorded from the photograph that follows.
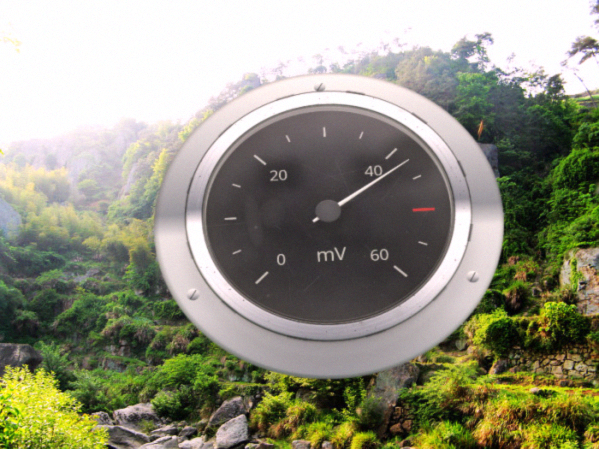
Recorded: 42.5 mV
